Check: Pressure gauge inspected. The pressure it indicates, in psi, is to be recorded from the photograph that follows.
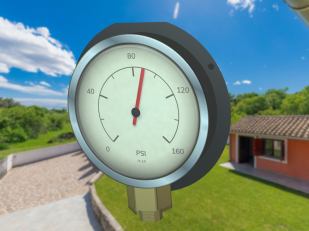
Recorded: 90 psi
